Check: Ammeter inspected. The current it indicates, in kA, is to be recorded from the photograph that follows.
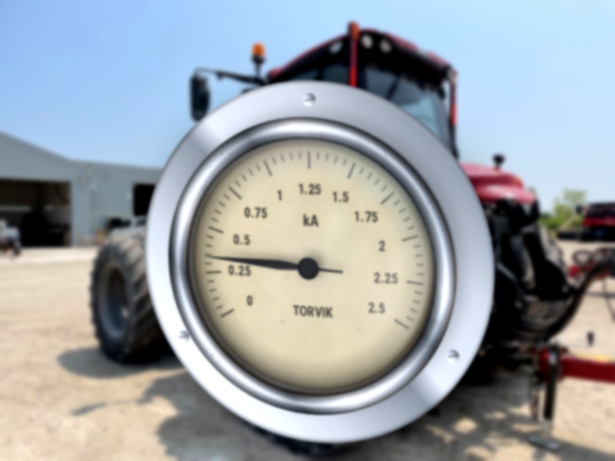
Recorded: 0.35 kA
